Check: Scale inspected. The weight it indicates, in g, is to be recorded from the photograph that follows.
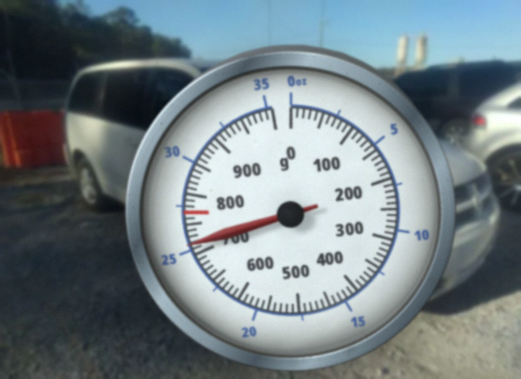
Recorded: 720 g
